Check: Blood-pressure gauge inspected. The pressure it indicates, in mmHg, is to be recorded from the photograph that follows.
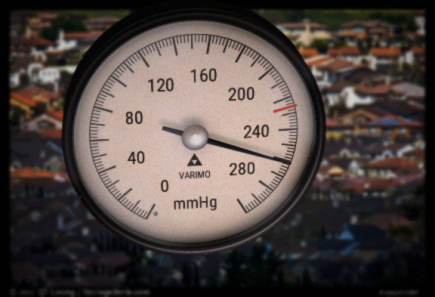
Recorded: 260 mmHg
